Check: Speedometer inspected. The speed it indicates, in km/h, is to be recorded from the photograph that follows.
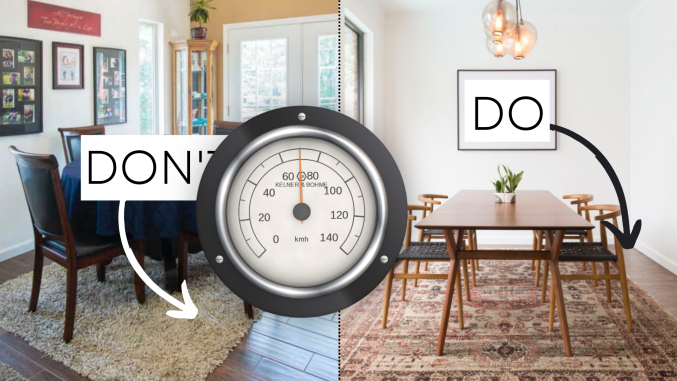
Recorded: 70 km/h
